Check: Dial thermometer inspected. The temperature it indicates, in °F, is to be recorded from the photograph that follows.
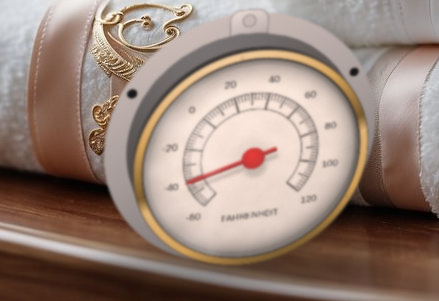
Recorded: -40 °F
